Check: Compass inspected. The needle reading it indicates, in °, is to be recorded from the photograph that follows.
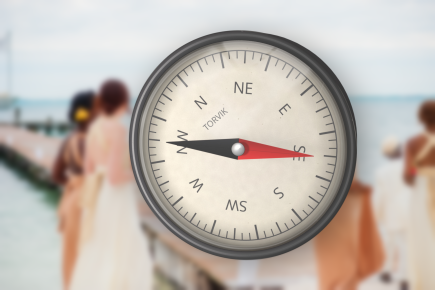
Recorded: 135 °
